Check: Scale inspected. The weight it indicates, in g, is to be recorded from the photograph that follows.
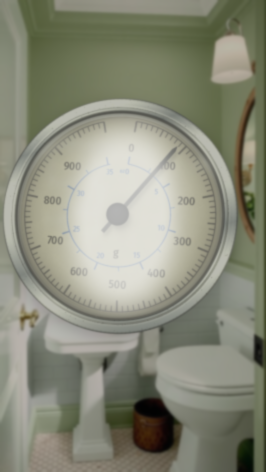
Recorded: 90 g
